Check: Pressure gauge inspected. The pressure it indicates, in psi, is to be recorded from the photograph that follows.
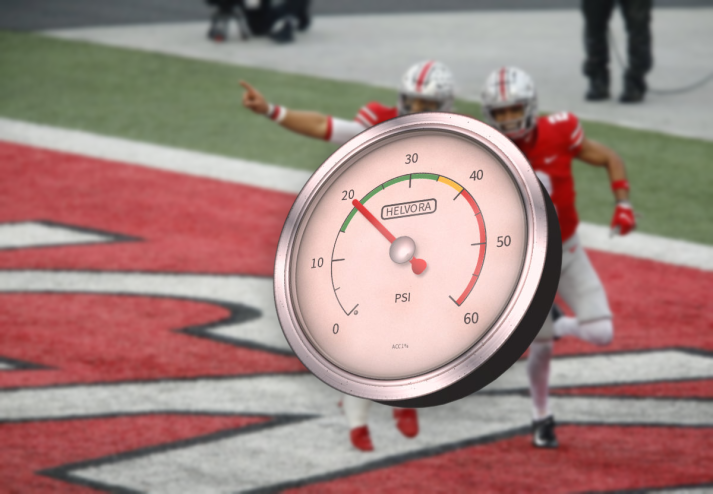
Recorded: 20 psi
